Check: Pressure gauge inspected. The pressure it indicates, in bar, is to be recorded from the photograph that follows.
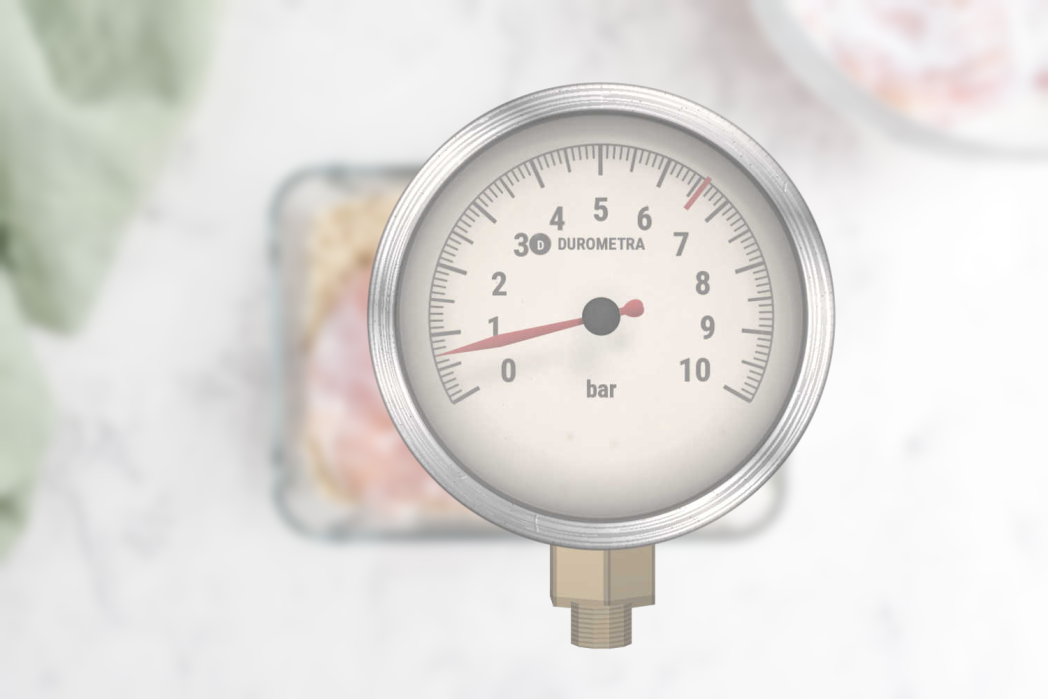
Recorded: 0.7 bar
